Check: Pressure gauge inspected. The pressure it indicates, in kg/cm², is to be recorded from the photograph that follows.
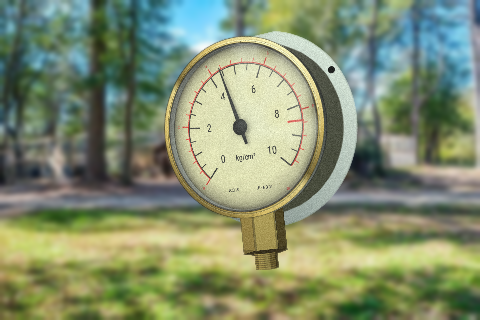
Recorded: 4.5 kg/cm²
